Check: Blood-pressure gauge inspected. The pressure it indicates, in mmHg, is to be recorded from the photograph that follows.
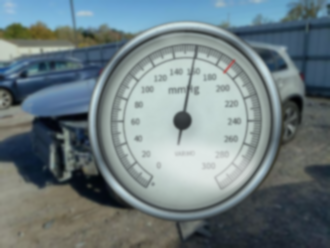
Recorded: 160 mmHg
